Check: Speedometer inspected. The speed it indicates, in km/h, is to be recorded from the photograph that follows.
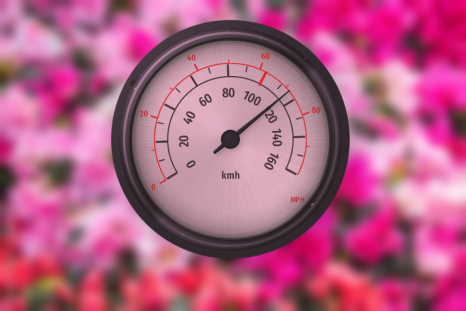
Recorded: 115 km/h
